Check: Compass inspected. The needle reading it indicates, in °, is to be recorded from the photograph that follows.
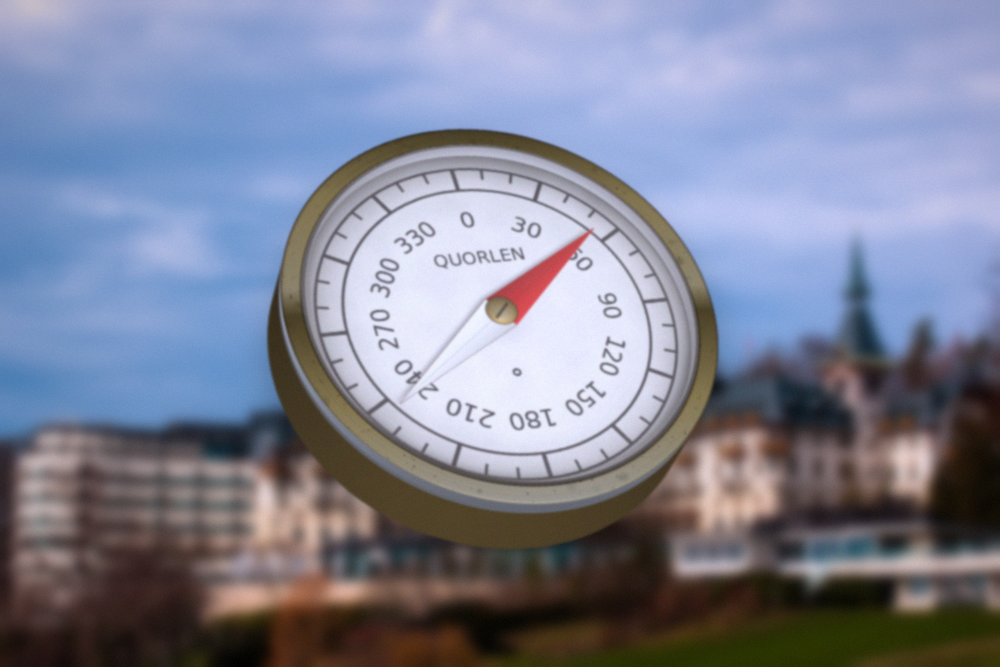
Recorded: 55 °
